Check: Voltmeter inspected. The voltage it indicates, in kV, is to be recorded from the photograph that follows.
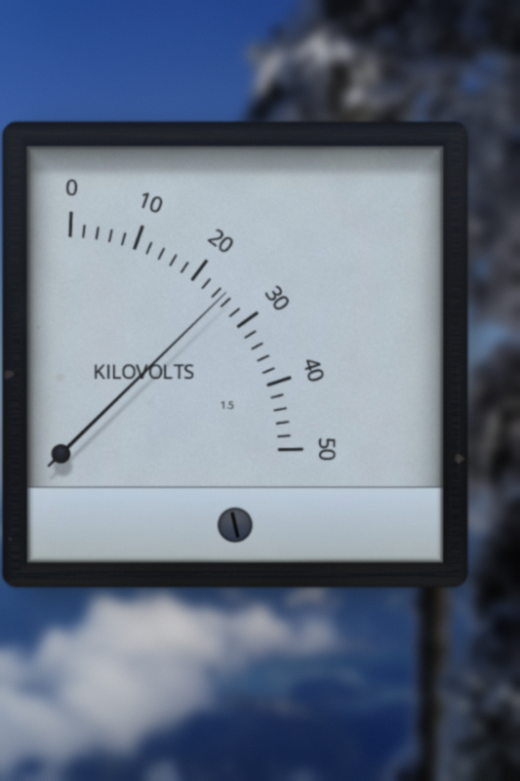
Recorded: 25 kV
